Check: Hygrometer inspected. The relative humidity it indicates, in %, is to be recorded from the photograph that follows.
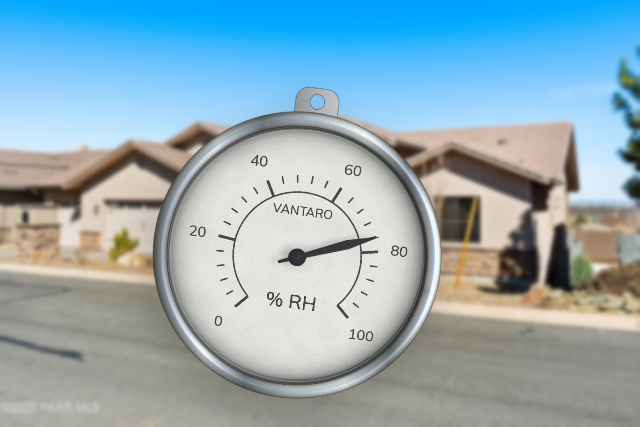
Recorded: 76 %
